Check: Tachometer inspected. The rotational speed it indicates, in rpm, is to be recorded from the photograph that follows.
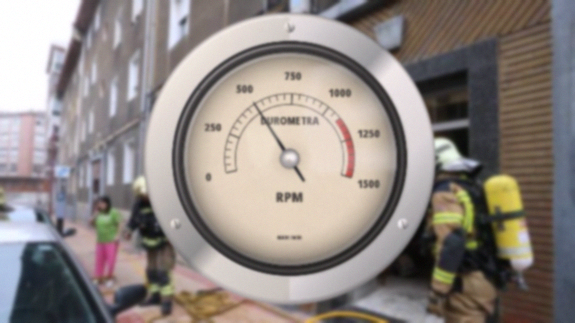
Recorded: 500 rpm
